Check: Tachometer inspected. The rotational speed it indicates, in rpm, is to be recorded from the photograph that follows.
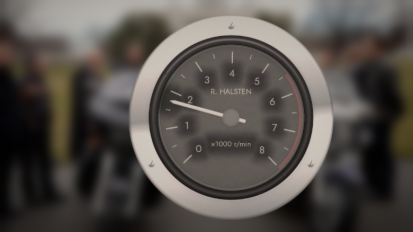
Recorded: 1750 rpm
